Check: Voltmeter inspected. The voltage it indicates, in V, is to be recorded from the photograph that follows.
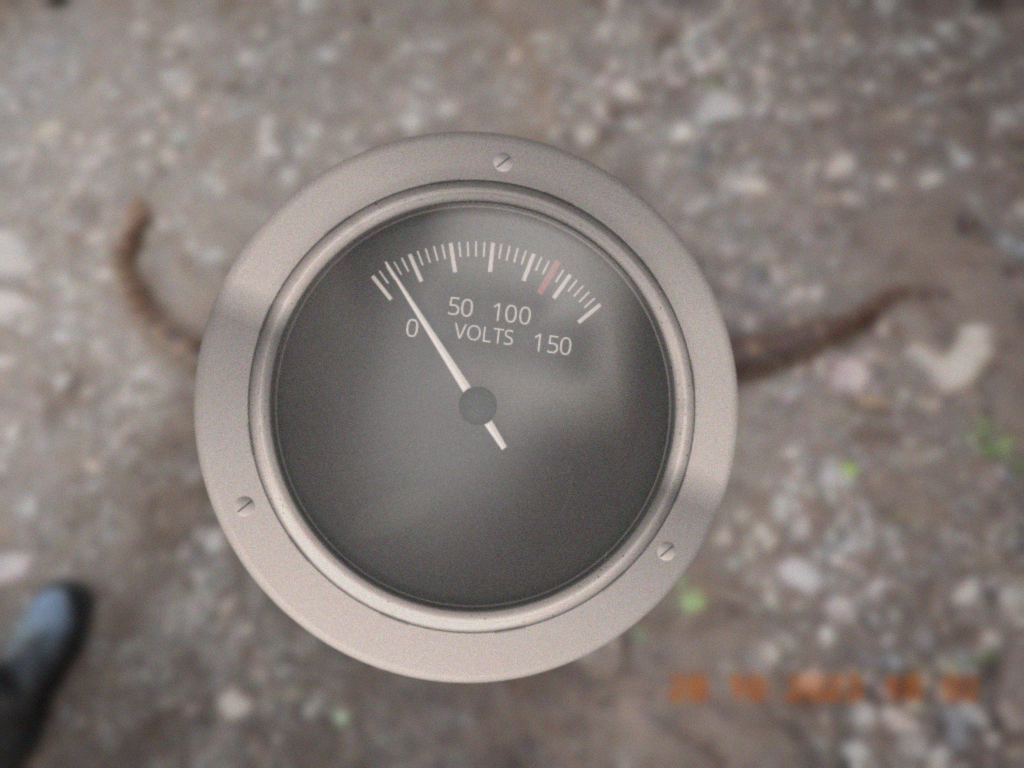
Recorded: 10 V
